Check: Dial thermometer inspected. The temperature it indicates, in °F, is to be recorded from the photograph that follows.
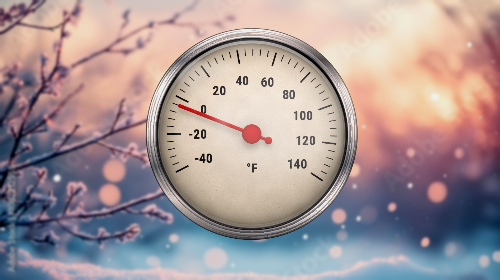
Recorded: -4 °F
